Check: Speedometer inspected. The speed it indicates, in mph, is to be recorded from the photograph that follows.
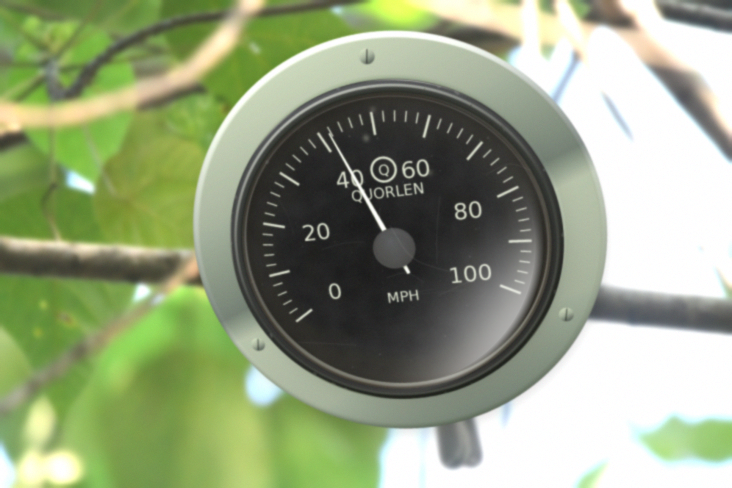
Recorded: 42 mph
